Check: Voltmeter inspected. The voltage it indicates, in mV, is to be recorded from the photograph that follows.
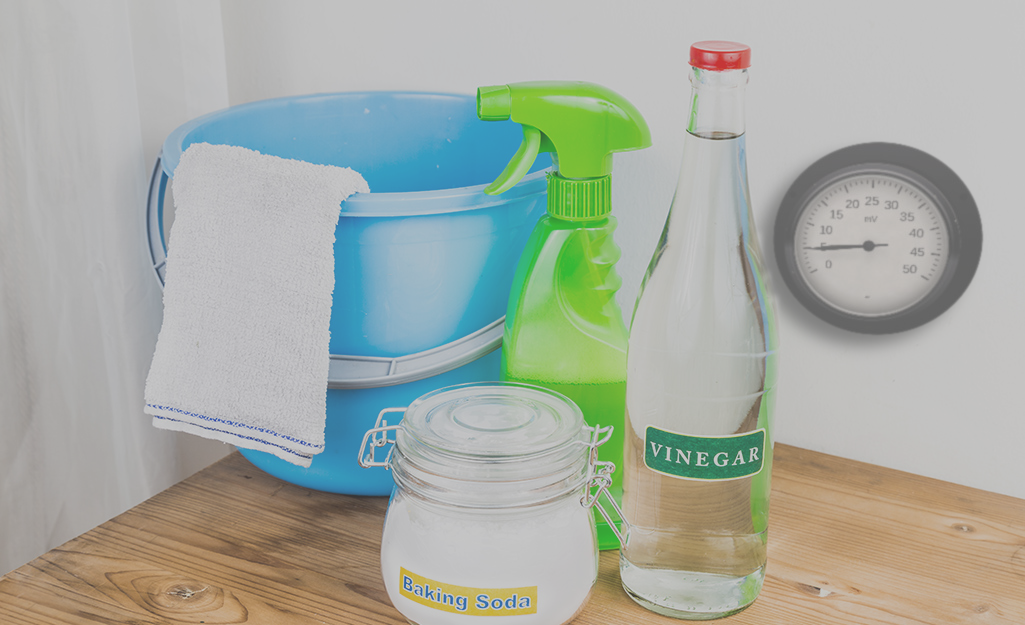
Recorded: 5 mV
